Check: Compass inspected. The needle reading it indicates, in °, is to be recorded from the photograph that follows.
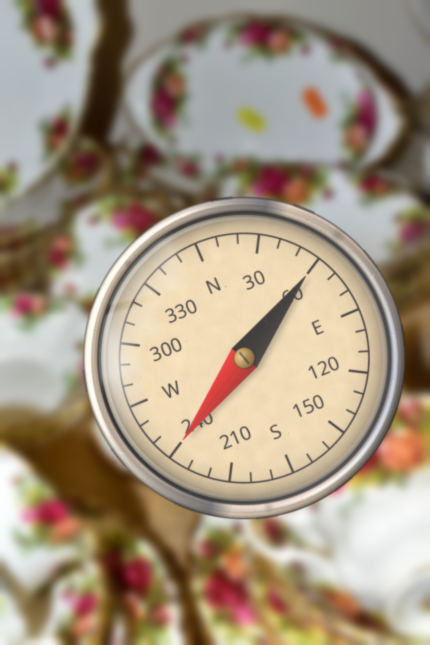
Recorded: 240 °
